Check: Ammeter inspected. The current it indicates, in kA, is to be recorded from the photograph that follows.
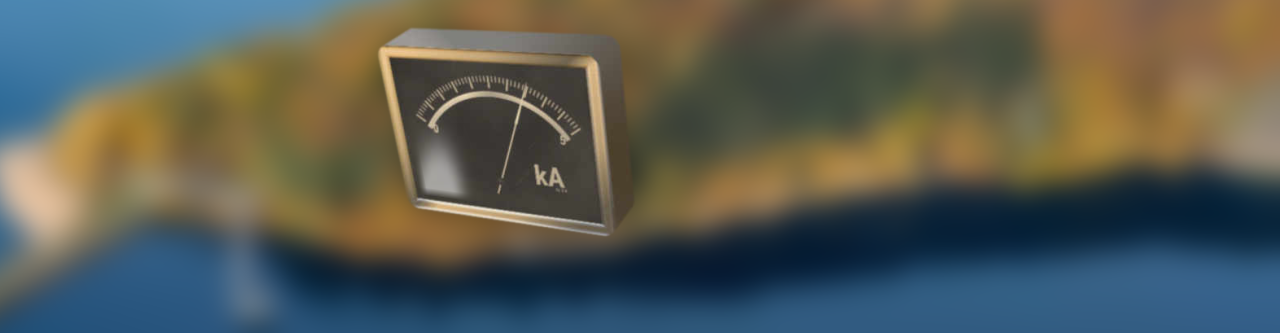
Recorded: 3.5 kA
